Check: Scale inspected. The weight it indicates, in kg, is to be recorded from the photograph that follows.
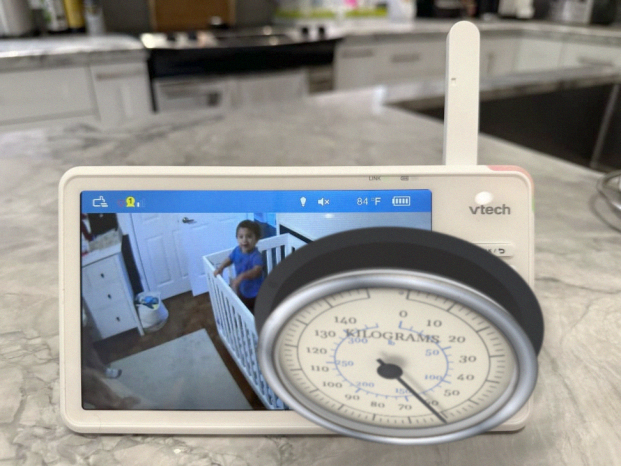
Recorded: 60 kg
